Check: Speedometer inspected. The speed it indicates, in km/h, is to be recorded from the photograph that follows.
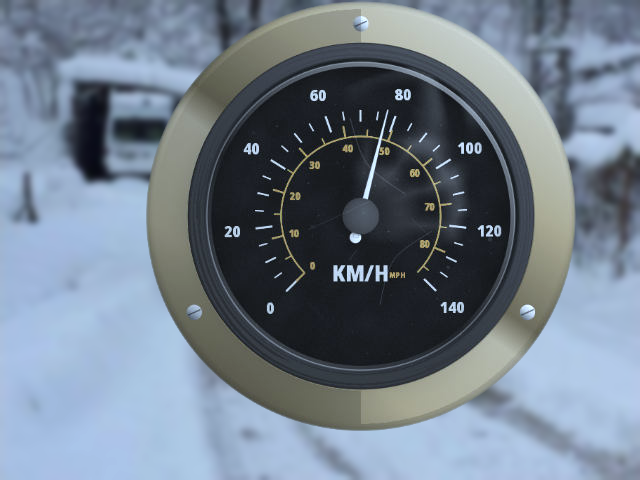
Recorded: 77.5 km/h
